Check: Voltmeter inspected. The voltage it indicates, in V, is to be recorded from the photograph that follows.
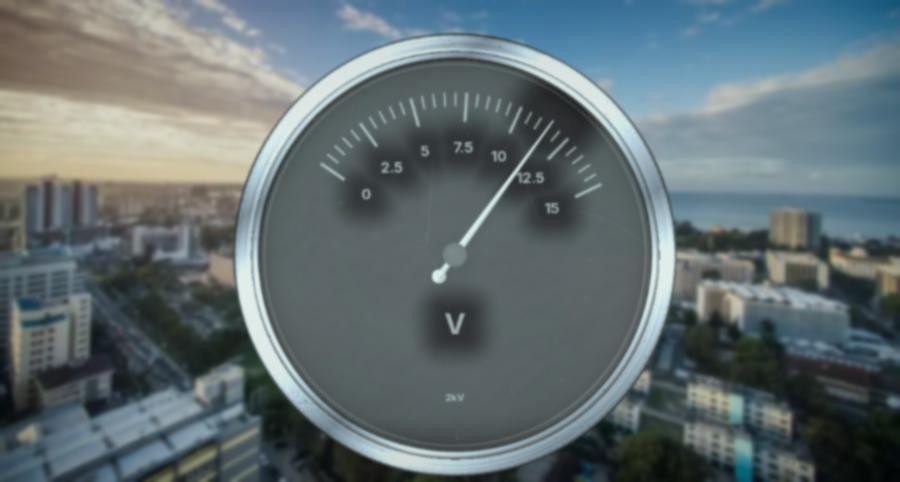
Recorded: 11.5 V
